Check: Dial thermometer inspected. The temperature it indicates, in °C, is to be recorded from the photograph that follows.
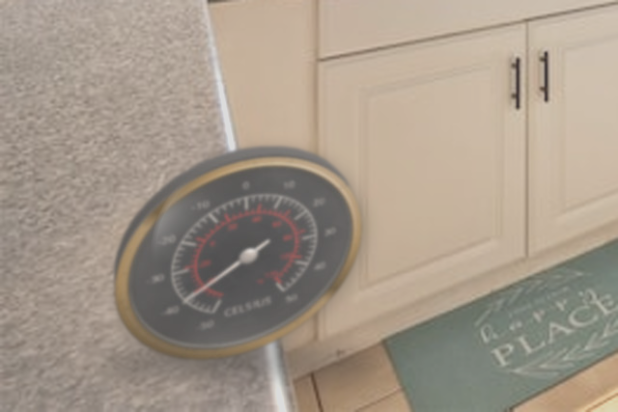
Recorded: -40 °C
